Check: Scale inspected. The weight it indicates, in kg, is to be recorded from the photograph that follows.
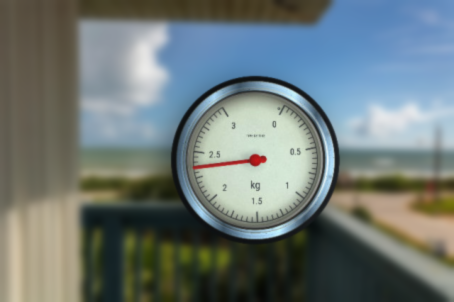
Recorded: 2.35 kg
